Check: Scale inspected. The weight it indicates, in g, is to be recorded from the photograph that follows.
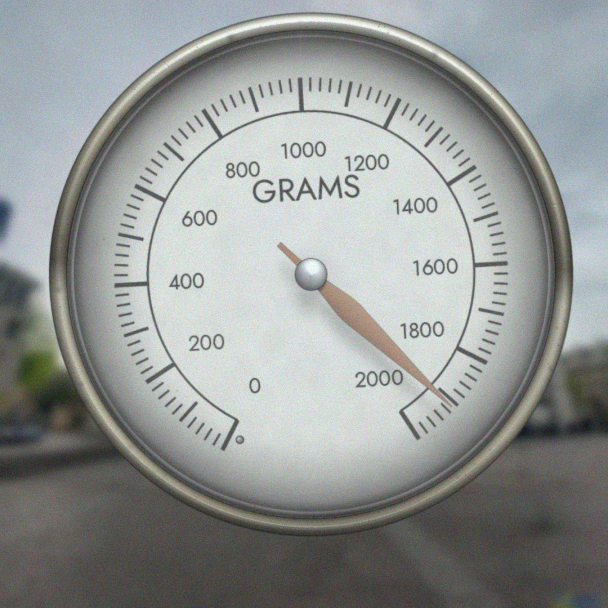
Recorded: 1910 g
